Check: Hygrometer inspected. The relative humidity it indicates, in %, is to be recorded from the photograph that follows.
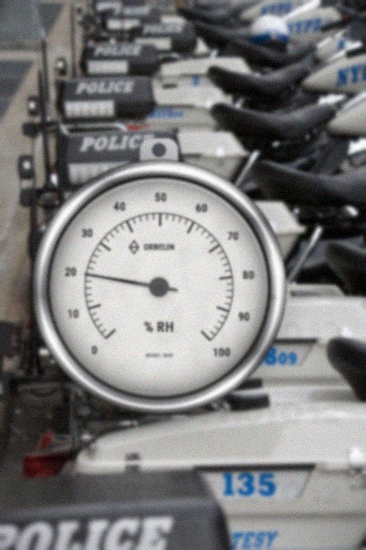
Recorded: 20 %
